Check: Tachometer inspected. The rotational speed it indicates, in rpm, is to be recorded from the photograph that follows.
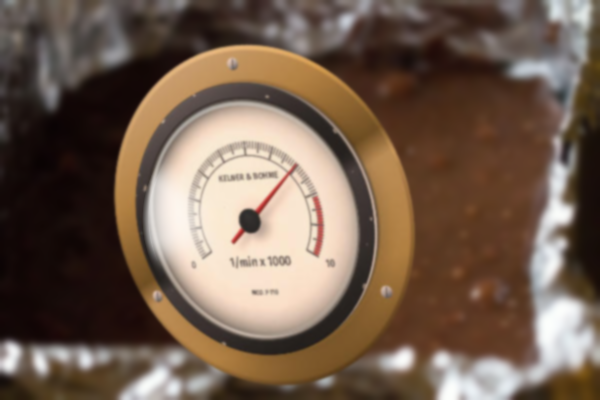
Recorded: 7000 rpm
